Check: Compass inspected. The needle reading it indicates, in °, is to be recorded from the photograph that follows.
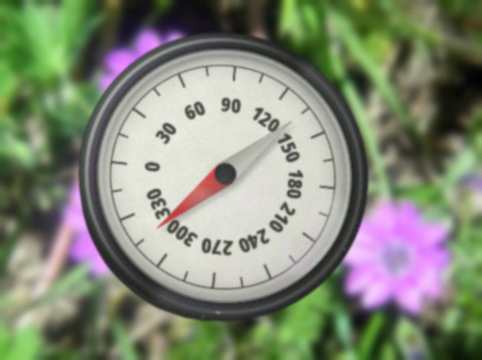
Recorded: 315 °
